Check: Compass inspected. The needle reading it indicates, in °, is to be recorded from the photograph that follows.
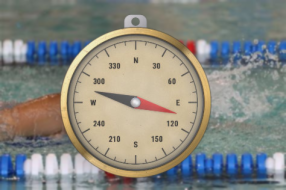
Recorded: 105 °
